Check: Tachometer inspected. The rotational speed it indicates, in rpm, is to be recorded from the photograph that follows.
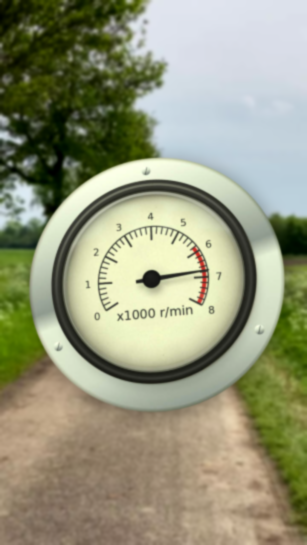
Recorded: 6800 rpm
